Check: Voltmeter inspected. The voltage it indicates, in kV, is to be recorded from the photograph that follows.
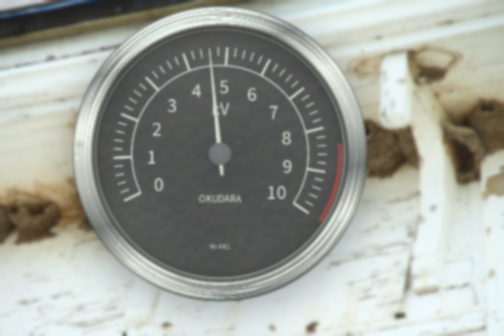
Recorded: 4.6 kV
